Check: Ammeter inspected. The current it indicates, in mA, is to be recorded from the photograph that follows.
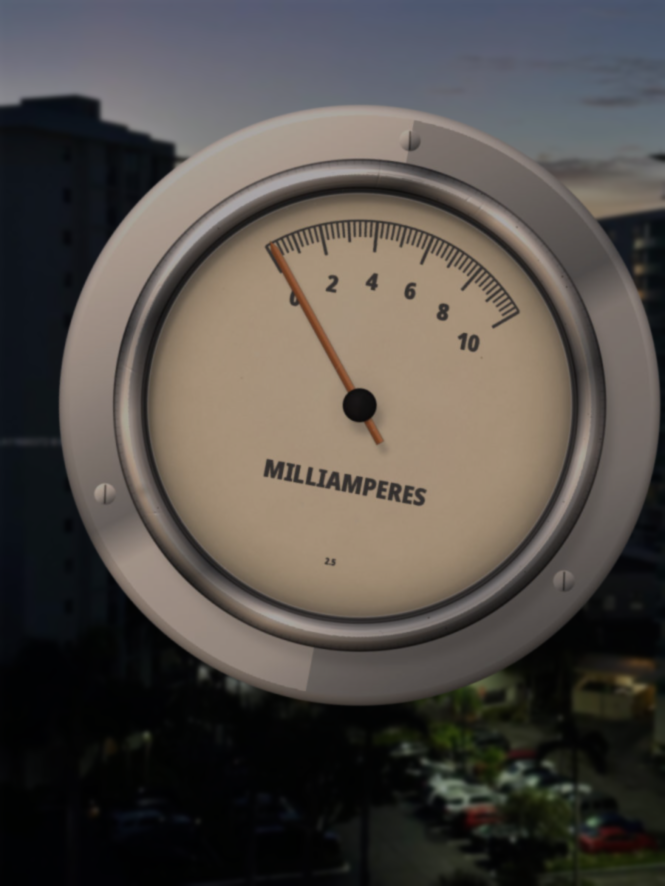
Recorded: 0.2 mA
